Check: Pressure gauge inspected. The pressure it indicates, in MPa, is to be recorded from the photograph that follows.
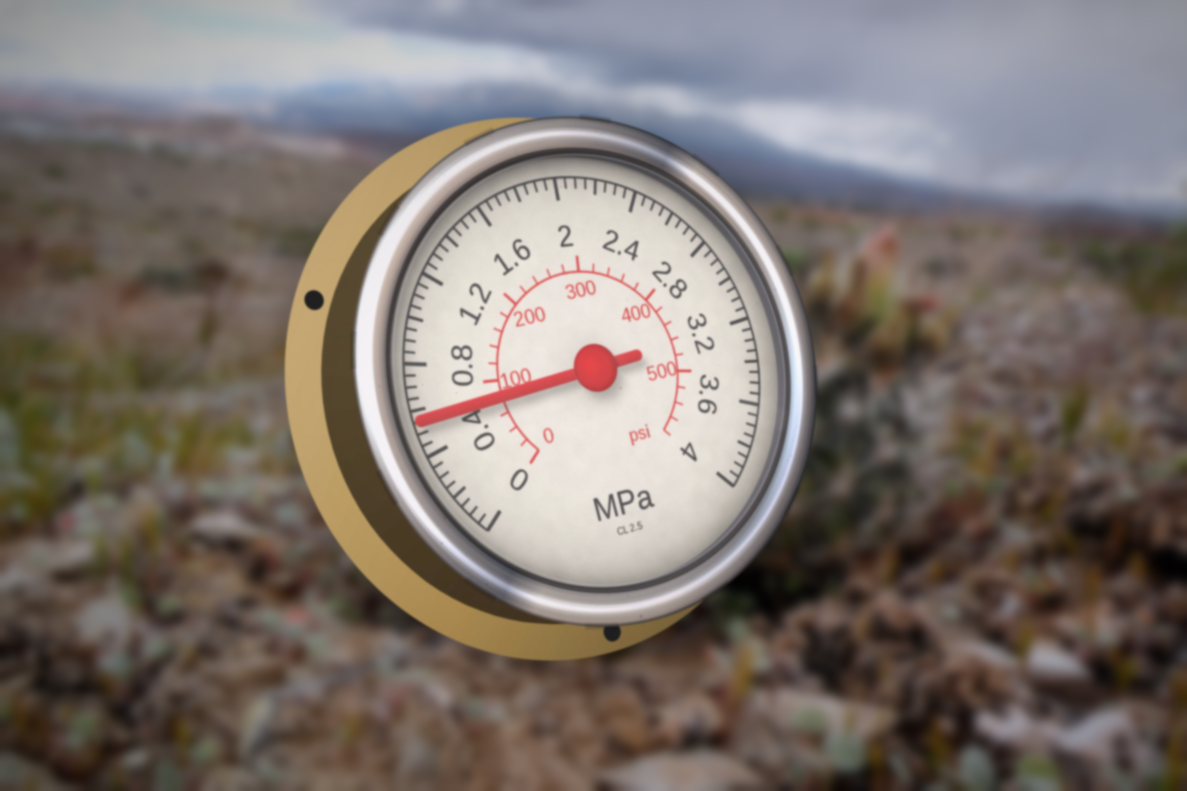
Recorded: 0.55 MPa
